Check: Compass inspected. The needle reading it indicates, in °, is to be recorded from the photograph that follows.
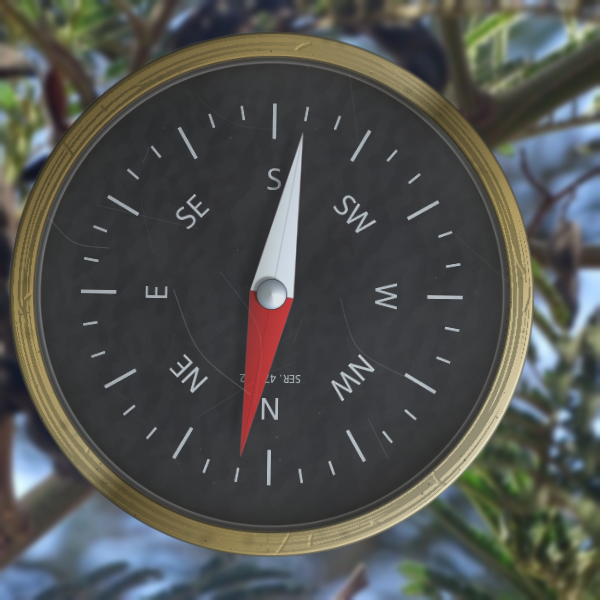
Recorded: 10 °
